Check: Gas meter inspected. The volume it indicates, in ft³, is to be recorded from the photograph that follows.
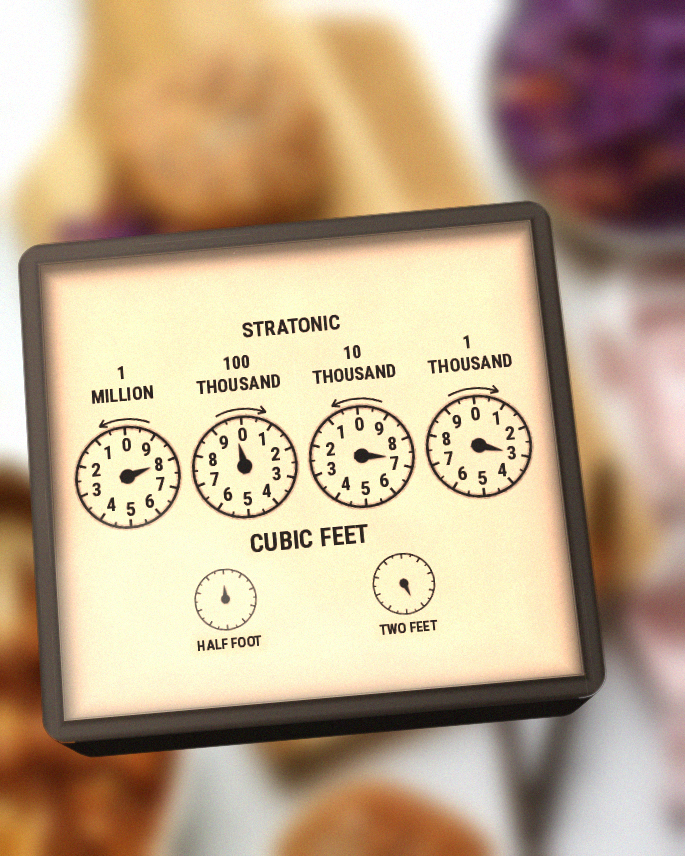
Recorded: 797300 ft³
